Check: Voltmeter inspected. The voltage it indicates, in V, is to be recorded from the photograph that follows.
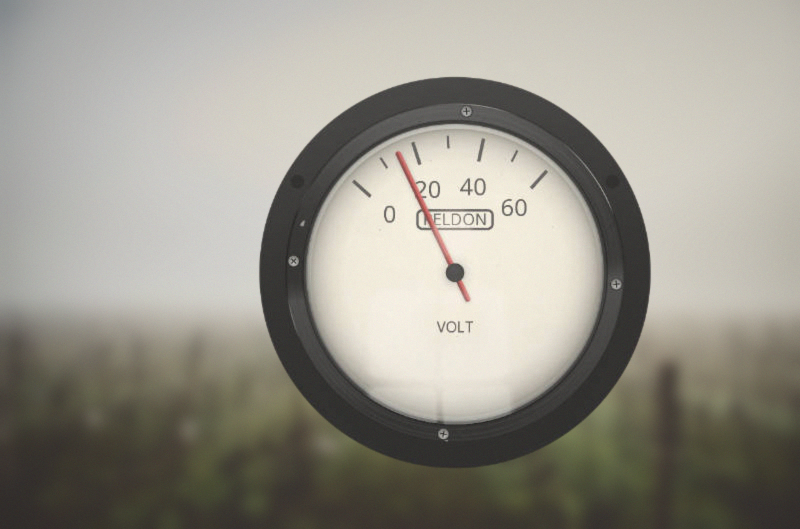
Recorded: 15 V
